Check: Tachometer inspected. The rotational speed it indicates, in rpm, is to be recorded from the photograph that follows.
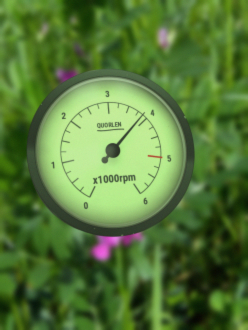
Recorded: 3875 rpm
